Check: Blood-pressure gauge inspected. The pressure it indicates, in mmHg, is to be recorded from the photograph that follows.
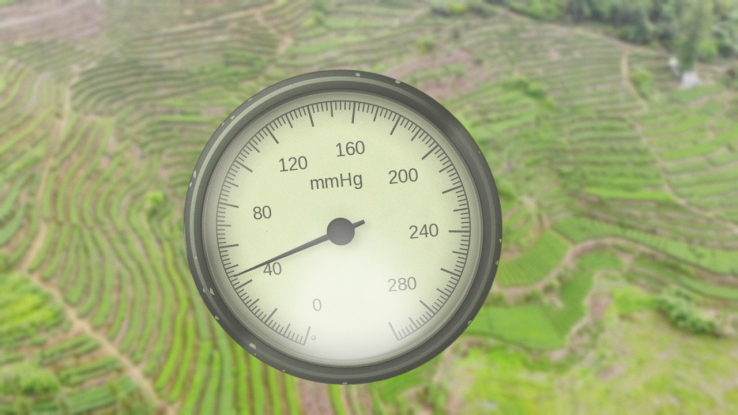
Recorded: 46 mmHg
